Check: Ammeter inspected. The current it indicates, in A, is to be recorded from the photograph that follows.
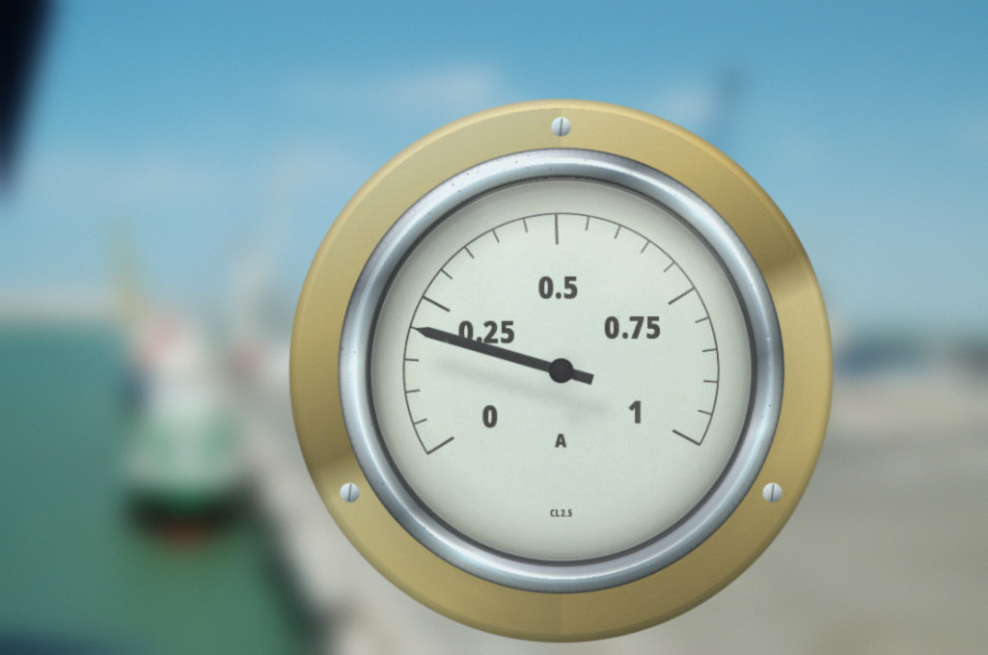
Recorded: 0.2 A
